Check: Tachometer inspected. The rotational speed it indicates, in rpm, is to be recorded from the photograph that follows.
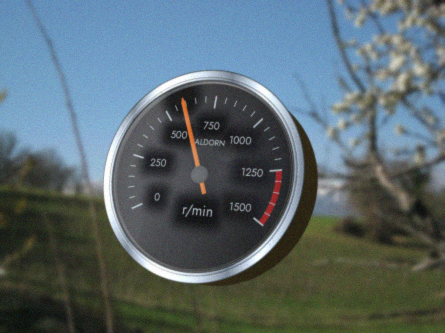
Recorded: 600 rpm
